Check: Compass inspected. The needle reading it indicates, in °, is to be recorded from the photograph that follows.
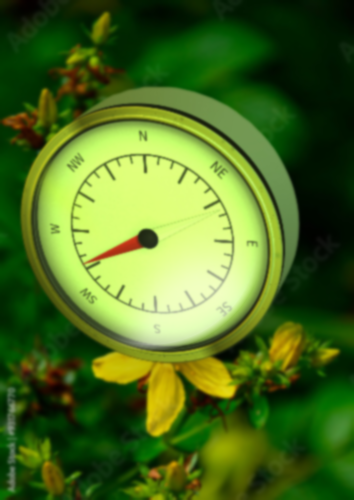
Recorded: 245 °
